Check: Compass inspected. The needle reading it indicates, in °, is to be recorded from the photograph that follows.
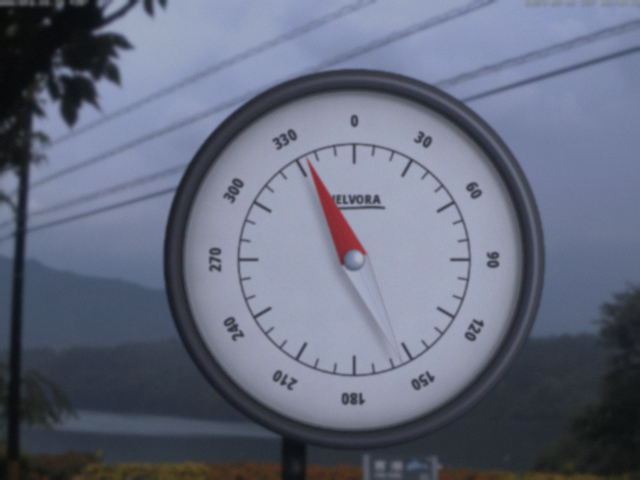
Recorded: 335 °
